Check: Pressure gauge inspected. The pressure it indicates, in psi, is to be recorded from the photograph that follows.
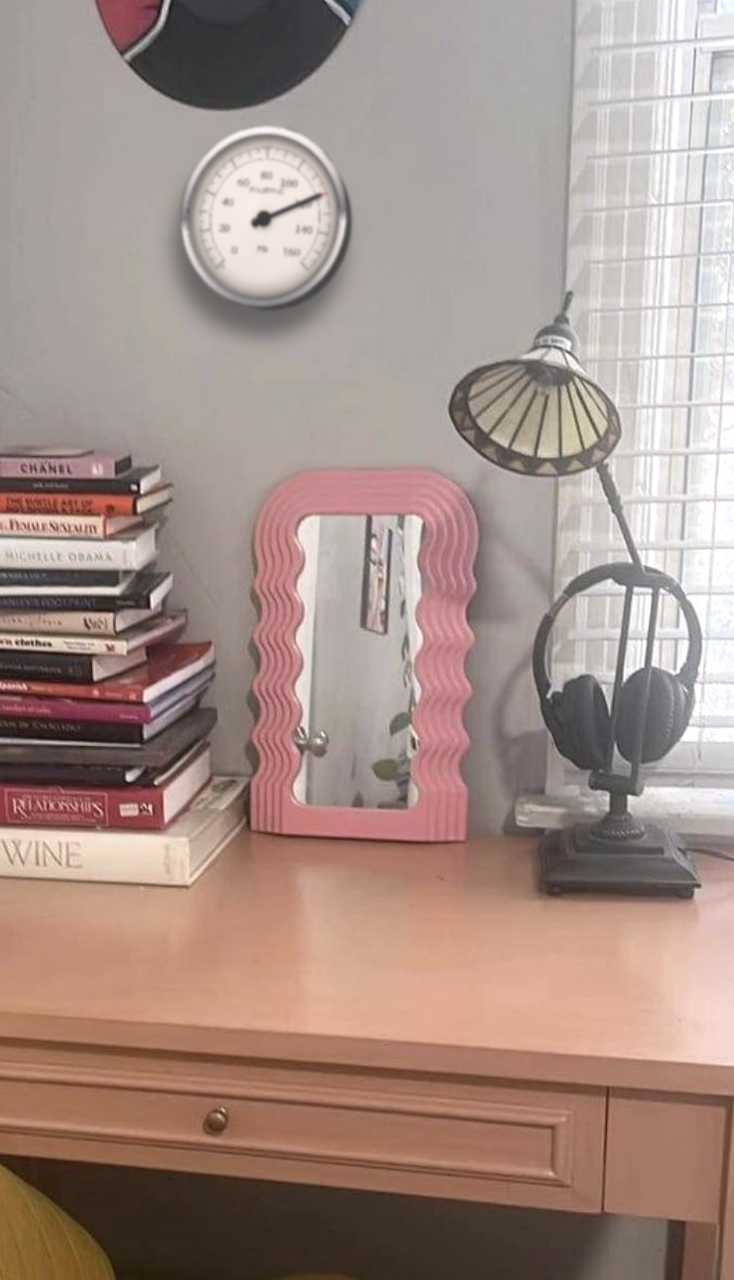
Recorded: 120 psi
